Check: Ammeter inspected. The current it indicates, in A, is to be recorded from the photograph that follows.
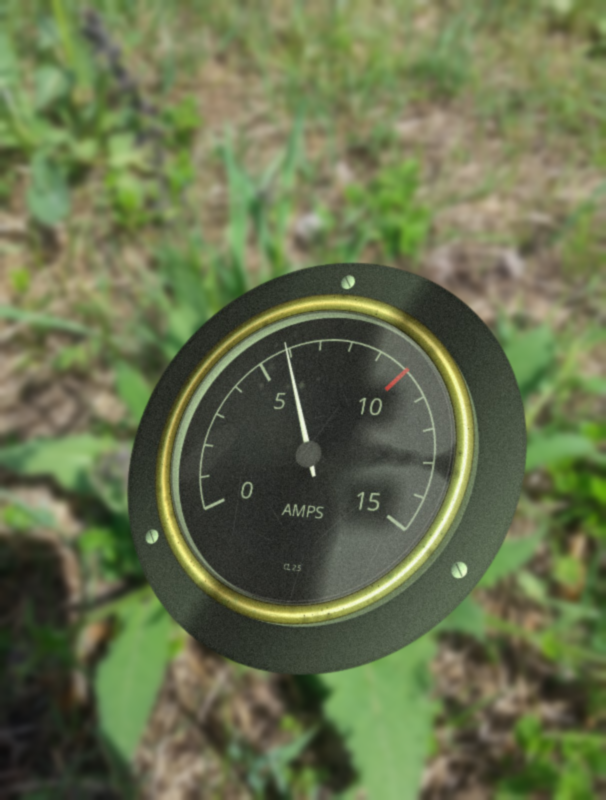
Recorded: 6 A
